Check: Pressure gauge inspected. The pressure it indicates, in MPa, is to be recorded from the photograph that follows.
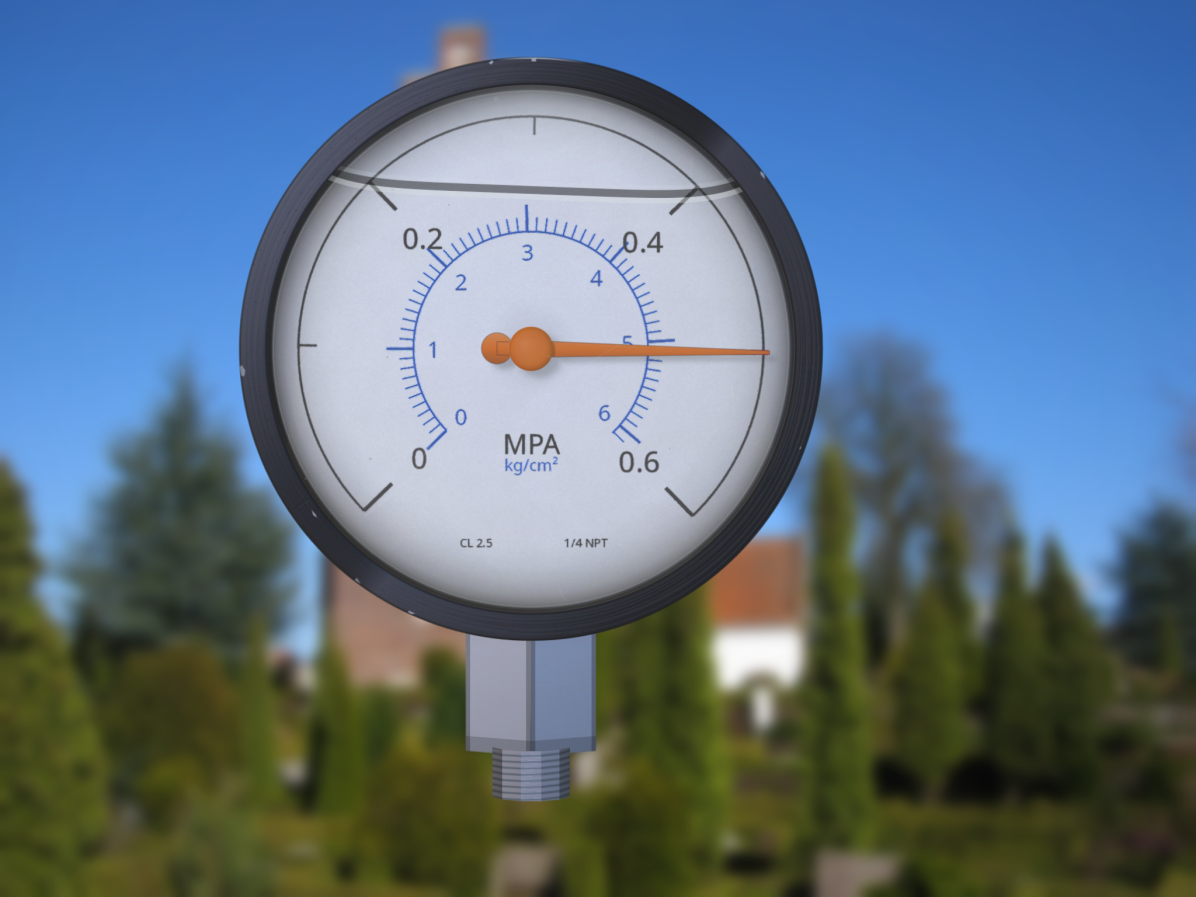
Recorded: 0.5 MPa
